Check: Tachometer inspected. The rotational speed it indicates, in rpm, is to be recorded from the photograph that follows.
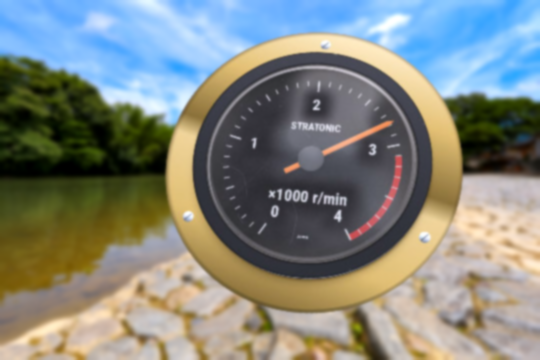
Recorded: 2800 rpm
